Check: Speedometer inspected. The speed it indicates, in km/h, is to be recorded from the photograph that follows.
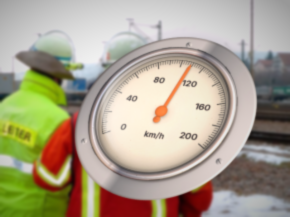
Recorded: 110 km/h
